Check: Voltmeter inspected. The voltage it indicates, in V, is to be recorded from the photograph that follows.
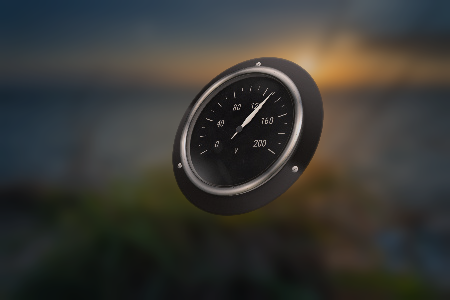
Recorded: 130 V
